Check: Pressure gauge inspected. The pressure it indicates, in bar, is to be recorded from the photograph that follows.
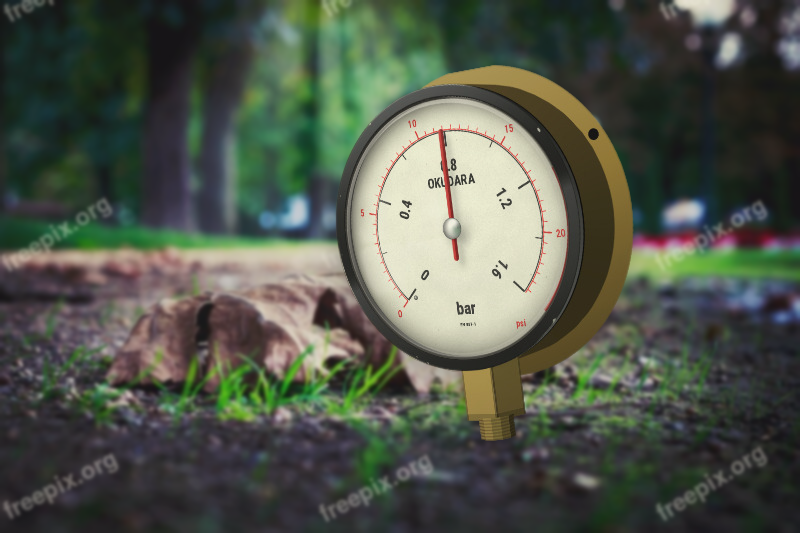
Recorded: 0.8 bar
